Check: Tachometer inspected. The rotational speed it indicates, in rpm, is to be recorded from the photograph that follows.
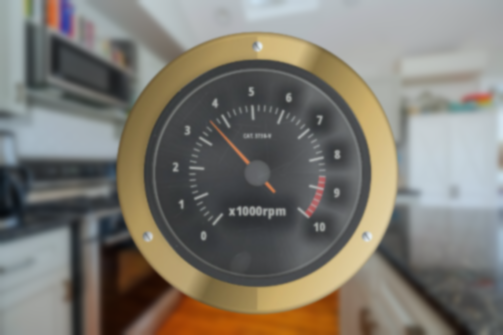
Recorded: 3600 rpm
